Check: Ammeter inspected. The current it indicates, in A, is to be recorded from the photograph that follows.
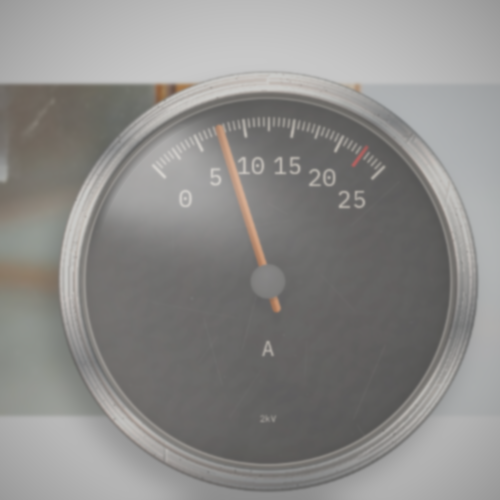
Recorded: 7.5 A
